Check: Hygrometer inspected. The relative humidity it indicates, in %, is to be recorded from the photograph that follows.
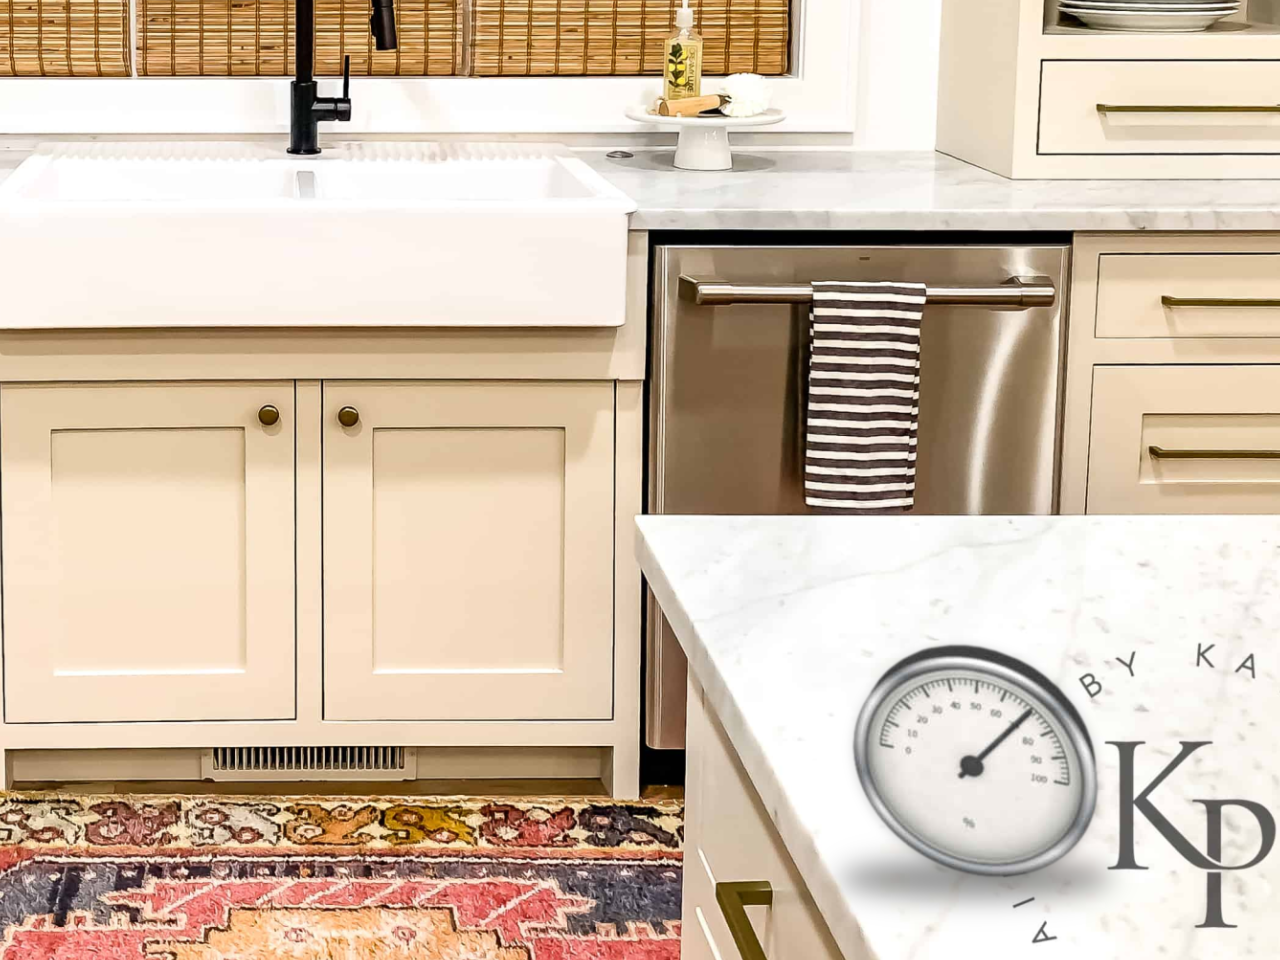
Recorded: 70 %
